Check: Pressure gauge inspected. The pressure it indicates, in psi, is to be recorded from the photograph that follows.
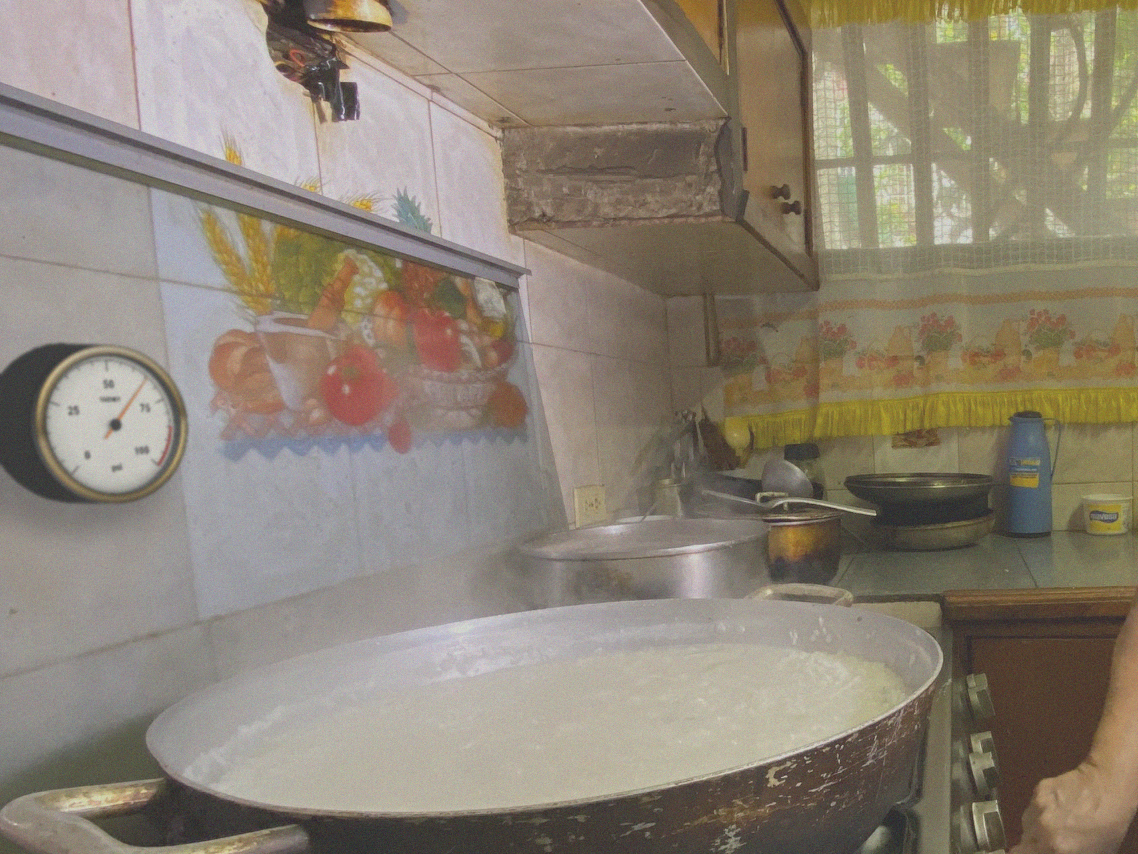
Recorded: 65 psi
